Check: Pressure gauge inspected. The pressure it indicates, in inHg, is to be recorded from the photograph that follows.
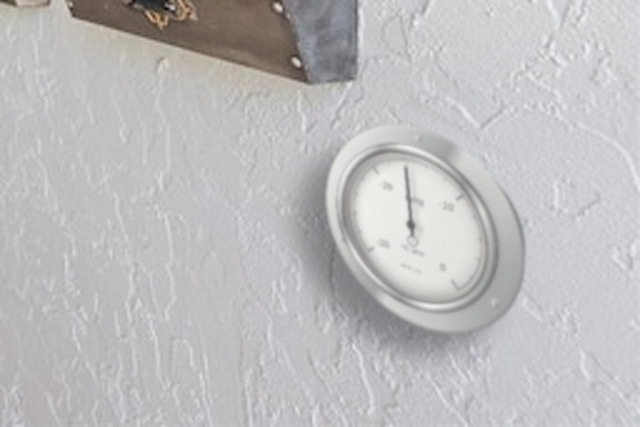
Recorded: -16 inHg
